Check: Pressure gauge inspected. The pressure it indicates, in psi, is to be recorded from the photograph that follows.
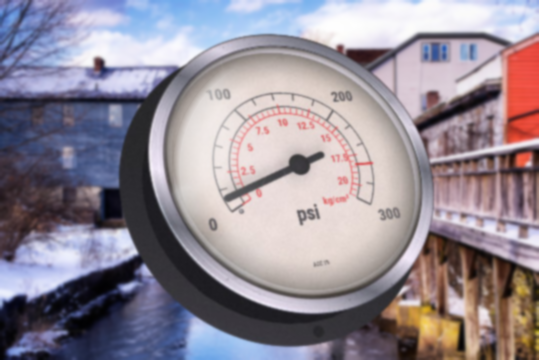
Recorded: 10 psi
